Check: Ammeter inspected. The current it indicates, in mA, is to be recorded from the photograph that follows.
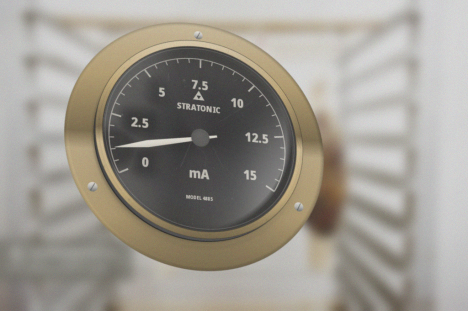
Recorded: 1 mA
